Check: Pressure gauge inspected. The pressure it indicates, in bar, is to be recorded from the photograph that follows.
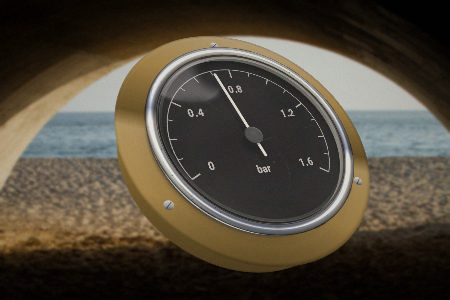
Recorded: 0.7 bar
